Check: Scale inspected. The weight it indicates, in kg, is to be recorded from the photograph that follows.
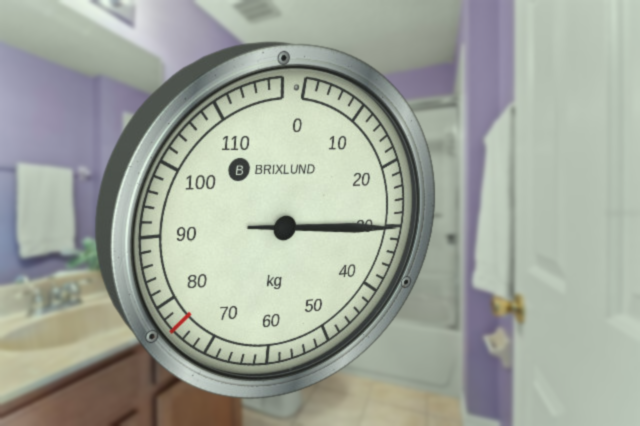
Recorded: 30 kg
